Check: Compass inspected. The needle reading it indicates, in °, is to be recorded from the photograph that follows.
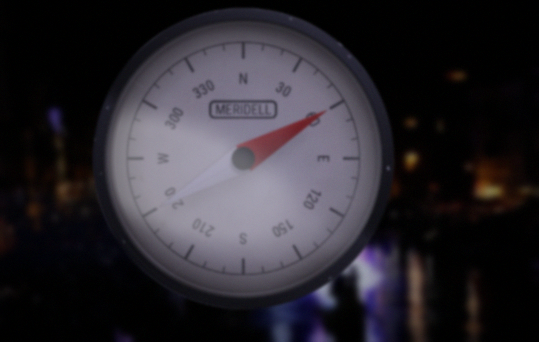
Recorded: 60 °
